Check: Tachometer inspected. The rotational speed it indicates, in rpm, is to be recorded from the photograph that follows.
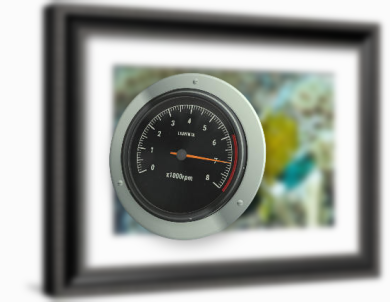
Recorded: 7000 rpm
